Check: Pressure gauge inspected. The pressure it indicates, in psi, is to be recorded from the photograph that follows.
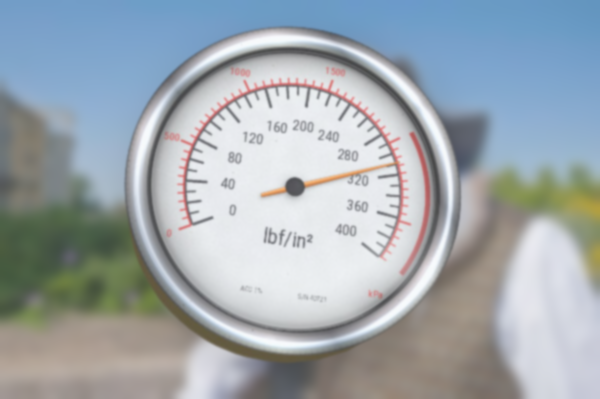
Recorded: 310 psi
